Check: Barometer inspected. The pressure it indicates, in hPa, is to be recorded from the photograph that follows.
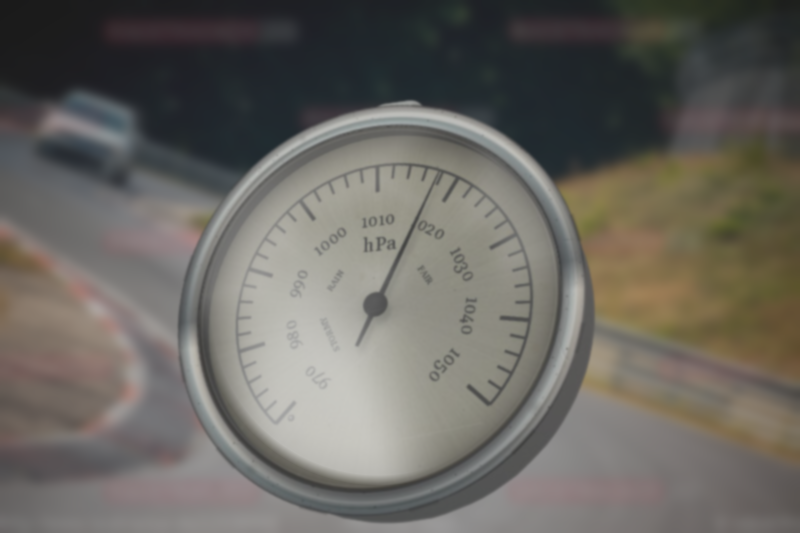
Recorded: 1018 hPa
